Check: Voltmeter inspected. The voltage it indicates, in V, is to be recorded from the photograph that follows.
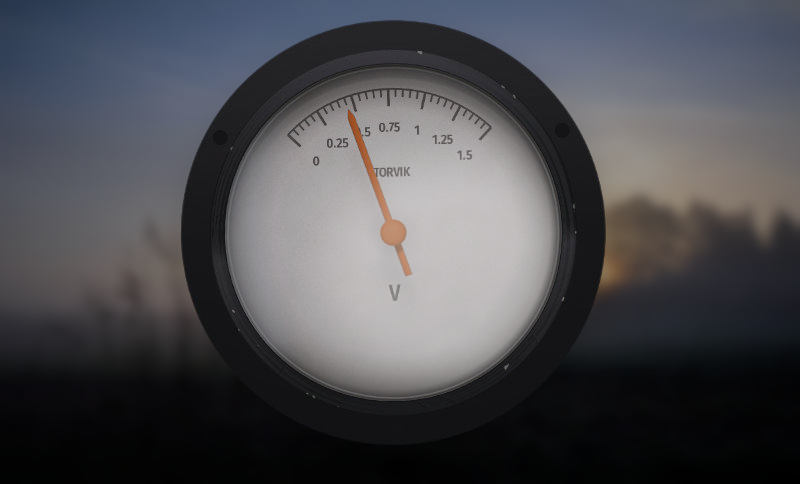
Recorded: 0.45 V
